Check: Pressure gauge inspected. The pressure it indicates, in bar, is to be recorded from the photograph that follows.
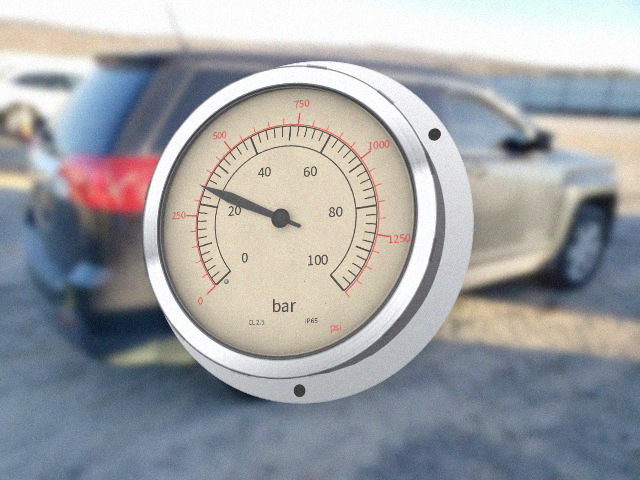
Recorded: 24 bar
